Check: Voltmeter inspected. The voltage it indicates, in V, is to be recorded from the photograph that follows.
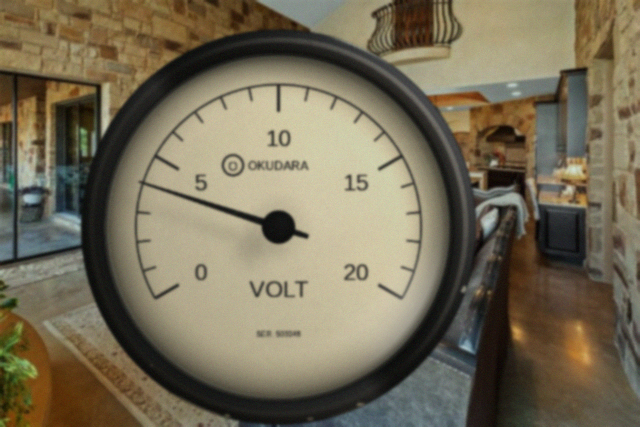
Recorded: 4 V
